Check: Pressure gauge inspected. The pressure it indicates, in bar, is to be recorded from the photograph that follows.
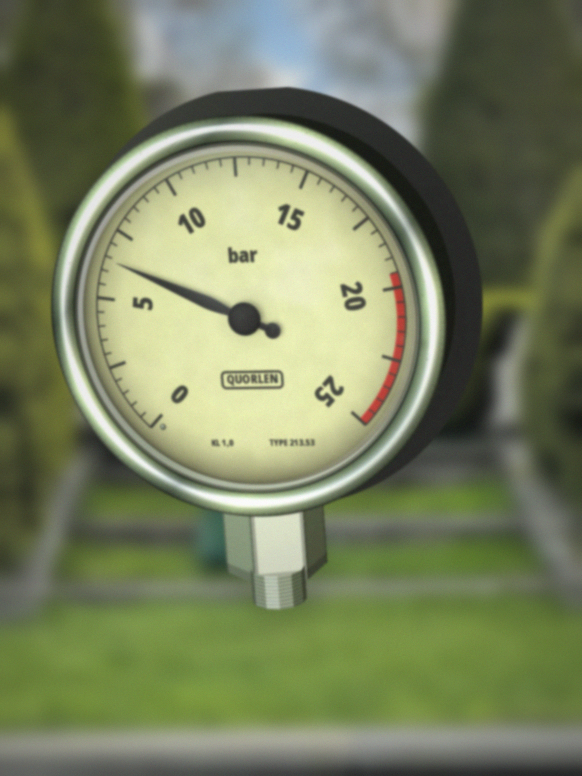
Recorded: 6.5 bar
